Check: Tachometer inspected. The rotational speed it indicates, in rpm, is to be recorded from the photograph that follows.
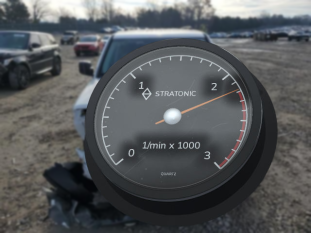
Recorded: 2200 rpm
